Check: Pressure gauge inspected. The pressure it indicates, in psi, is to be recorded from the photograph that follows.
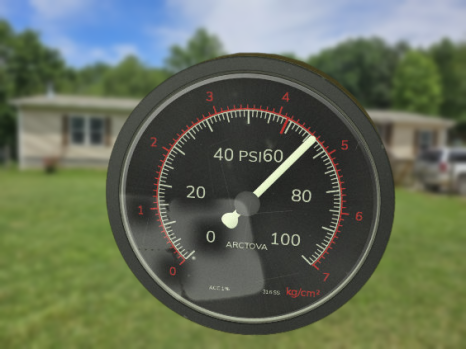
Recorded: 66 psi
